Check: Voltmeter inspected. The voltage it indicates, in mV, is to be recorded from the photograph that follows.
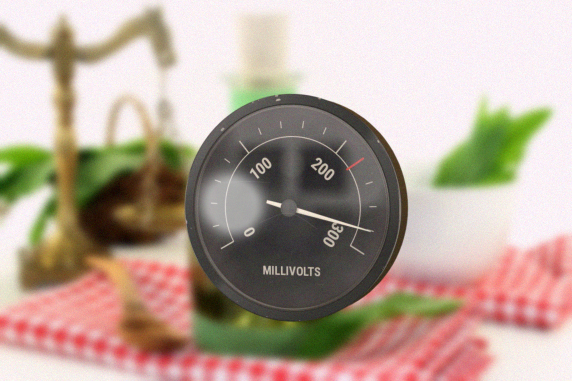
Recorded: 280 mV
